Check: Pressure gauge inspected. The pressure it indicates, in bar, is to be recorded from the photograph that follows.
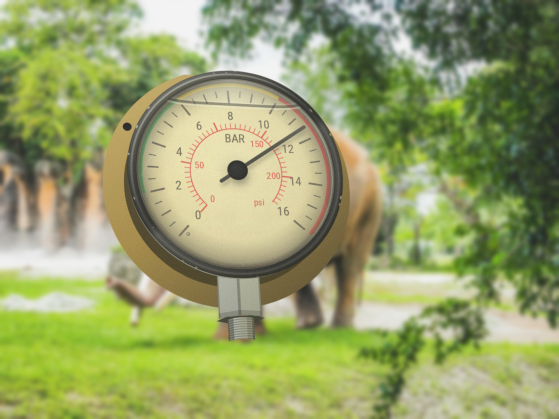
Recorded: 11.5 bar
